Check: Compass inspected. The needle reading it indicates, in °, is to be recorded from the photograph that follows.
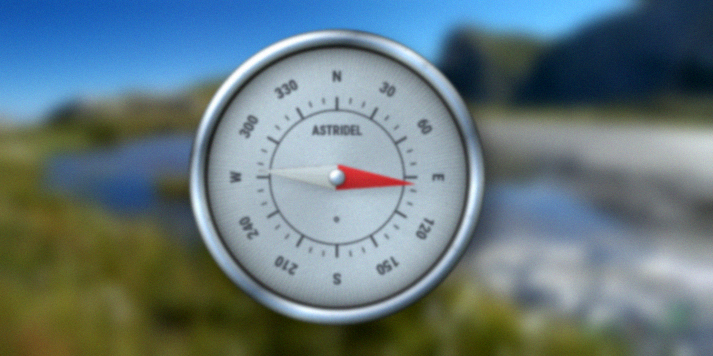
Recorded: 95 °
